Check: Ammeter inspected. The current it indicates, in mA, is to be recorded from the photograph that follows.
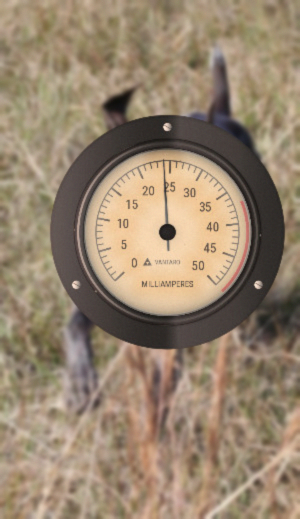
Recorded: 24 mA
